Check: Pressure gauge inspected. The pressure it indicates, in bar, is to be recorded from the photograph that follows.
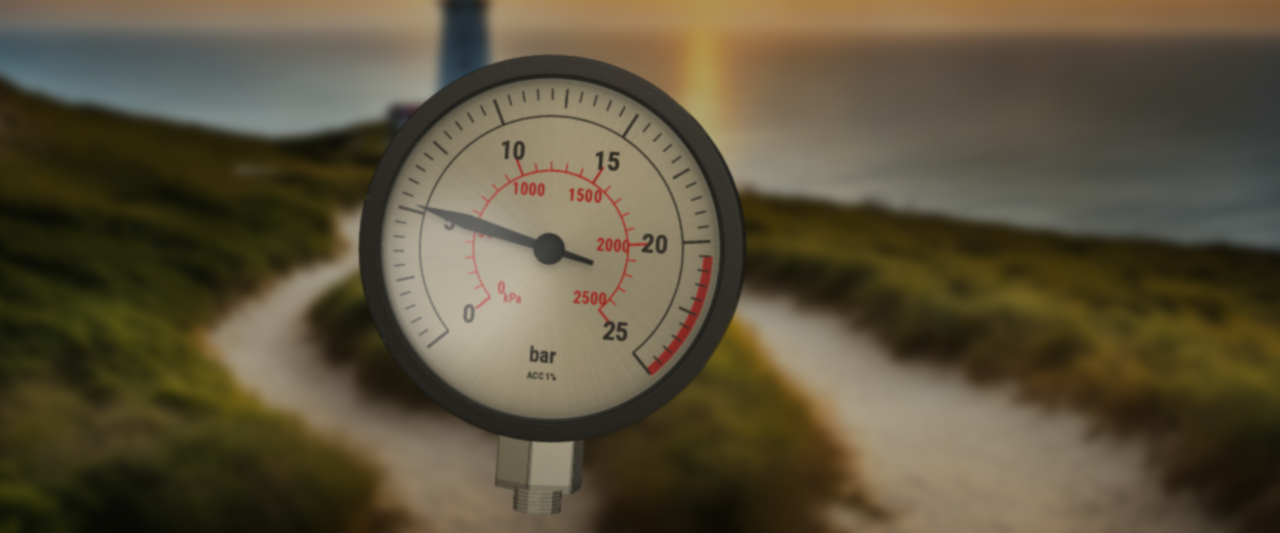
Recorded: 5.25 bar
